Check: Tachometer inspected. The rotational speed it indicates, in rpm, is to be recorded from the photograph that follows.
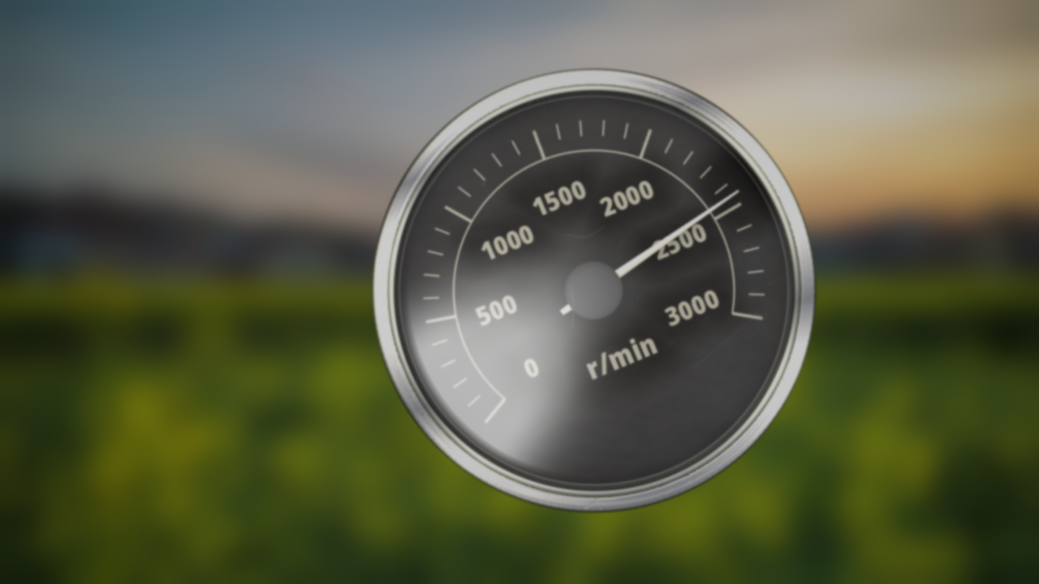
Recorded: 2450 rpm
